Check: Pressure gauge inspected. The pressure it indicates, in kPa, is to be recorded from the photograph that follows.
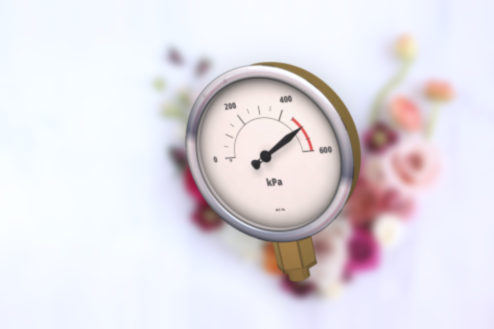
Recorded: 500 kPa
